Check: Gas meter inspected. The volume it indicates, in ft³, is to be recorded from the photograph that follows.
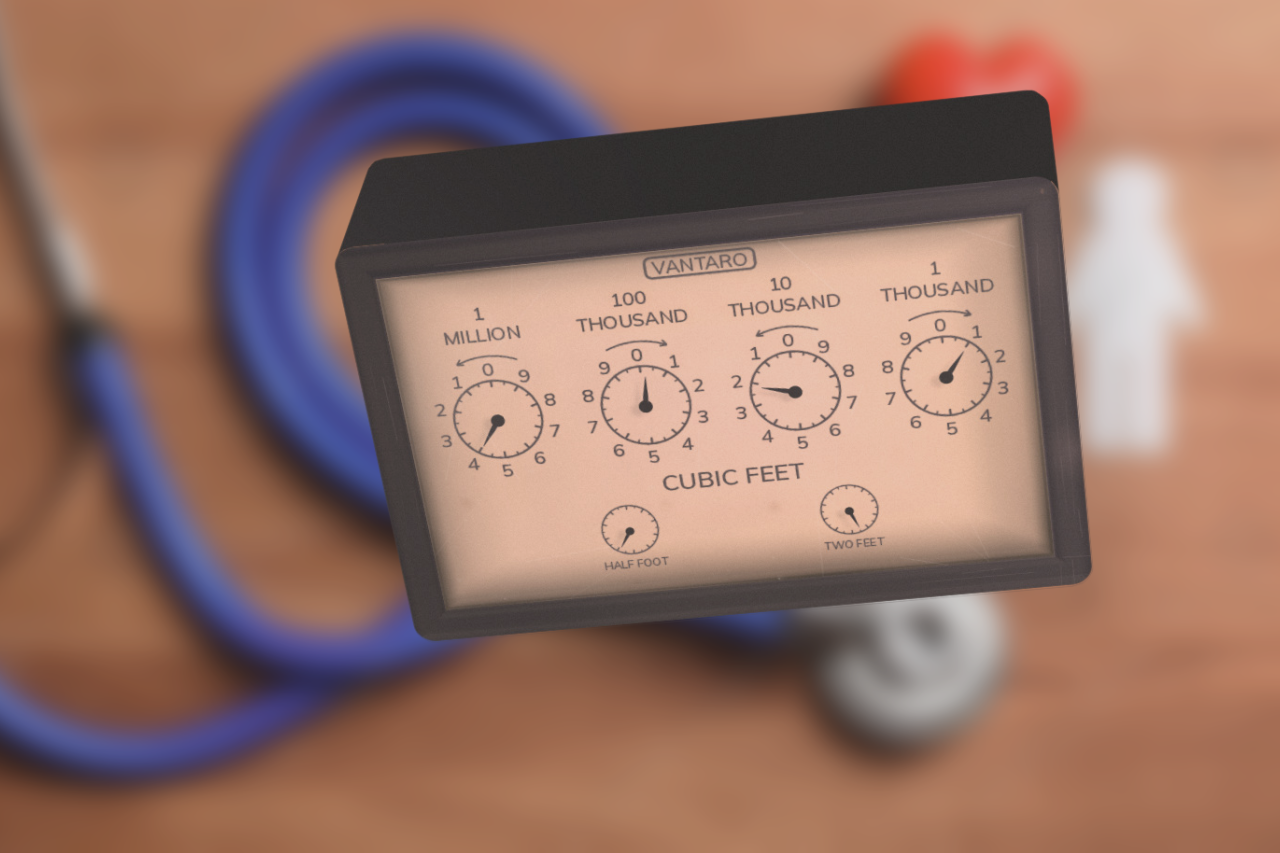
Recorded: 402100 ft³
